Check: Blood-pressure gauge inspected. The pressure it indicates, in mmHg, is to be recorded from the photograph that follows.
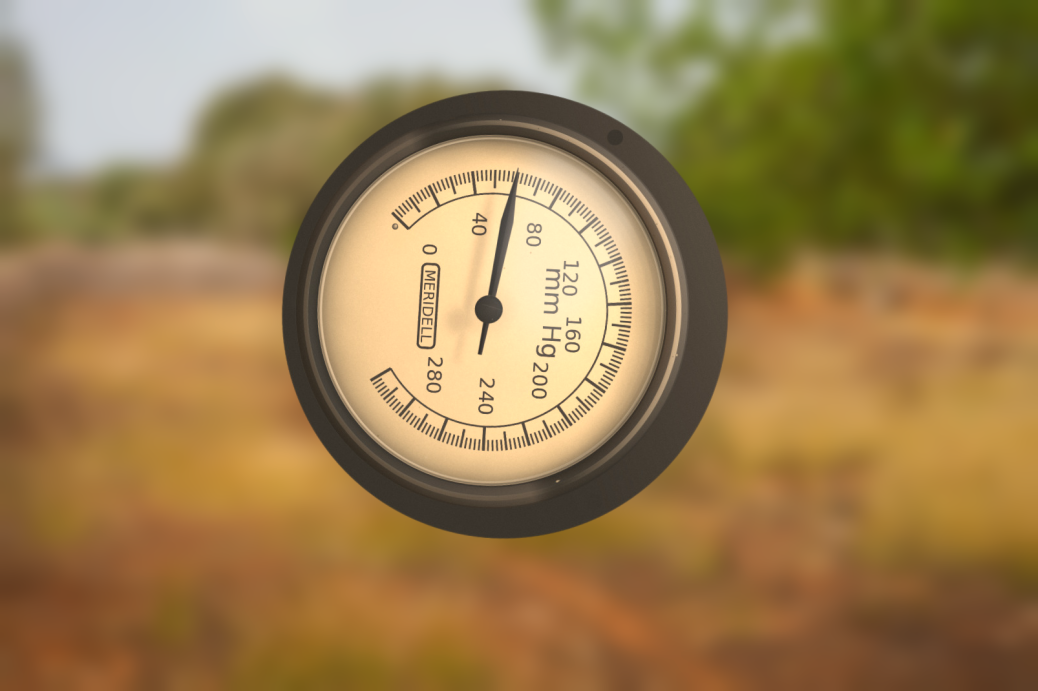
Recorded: 60 mmHg
